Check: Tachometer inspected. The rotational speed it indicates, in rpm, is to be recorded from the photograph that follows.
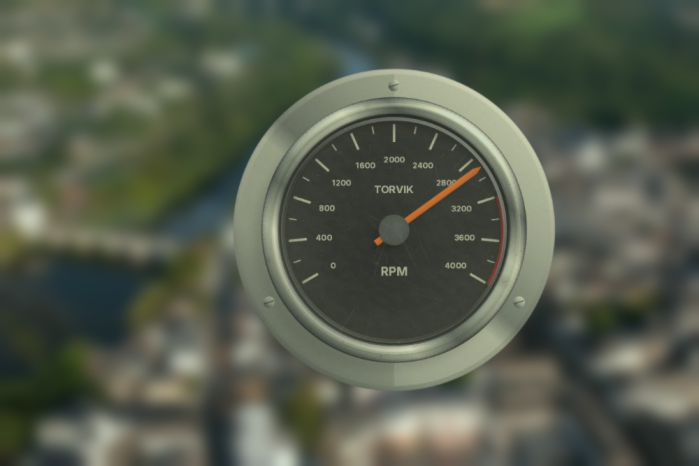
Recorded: 2900 rpm
